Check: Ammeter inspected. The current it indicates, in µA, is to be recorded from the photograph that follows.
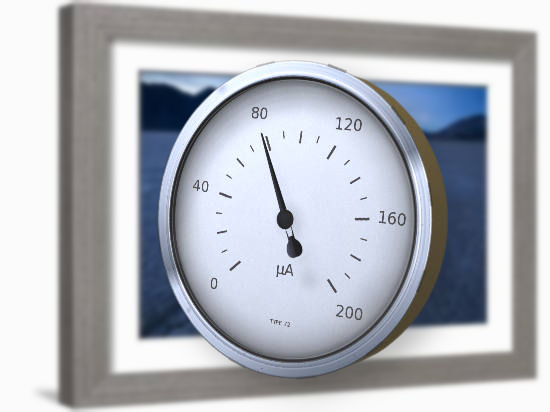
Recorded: 80 µA
